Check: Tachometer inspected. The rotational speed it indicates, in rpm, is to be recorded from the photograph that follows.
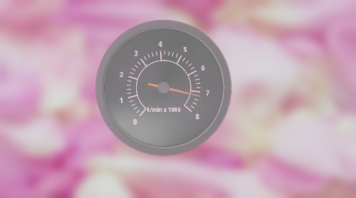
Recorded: 7200 rpm
